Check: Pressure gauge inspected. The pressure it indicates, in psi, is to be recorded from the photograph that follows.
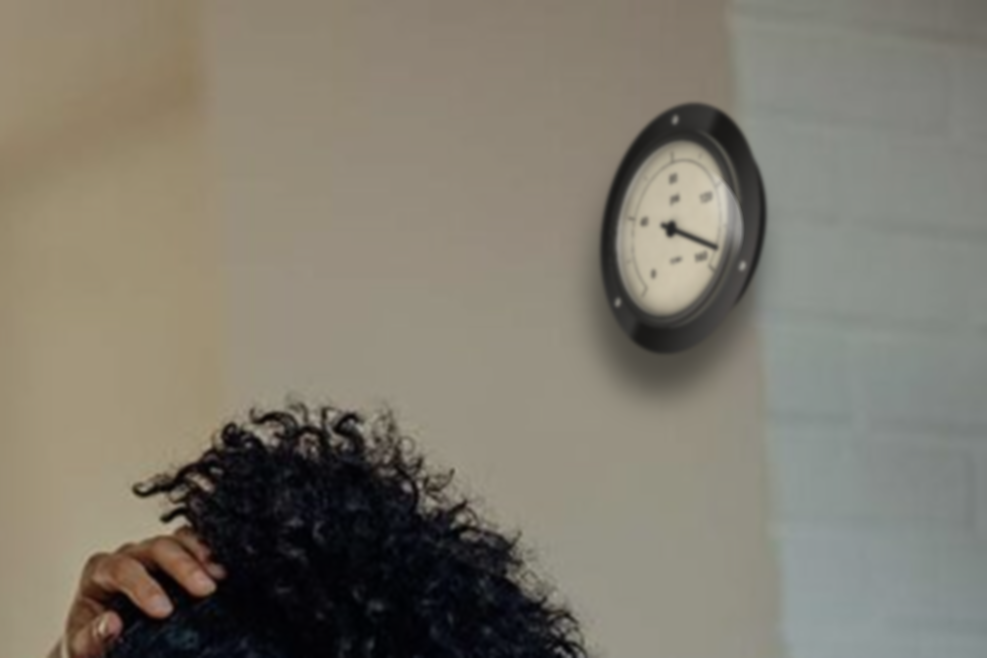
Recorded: 150 psi
